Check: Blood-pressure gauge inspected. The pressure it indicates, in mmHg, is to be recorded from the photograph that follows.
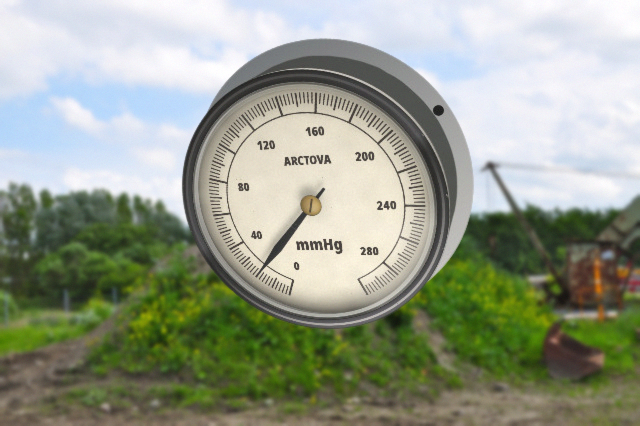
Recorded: 20 mmHg
